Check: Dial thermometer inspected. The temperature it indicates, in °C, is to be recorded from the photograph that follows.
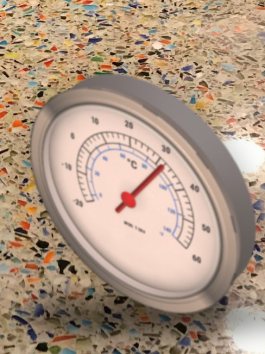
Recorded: 32 °C
